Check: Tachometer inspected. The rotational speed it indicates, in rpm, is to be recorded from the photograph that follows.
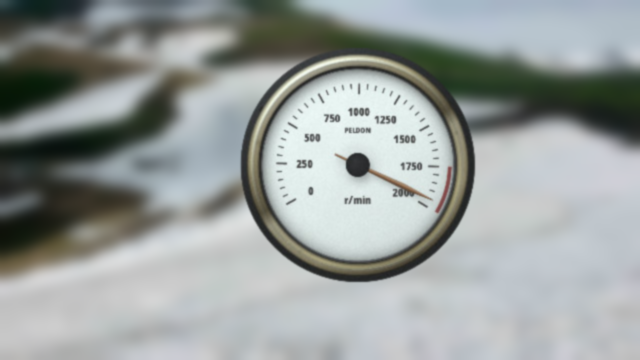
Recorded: 1950 rpm
